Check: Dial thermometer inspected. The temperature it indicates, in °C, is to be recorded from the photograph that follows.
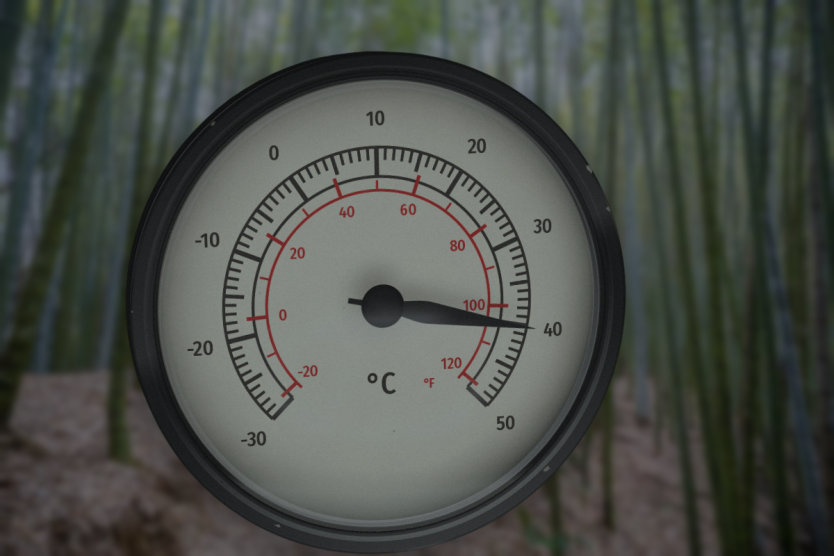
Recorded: 40 °C
